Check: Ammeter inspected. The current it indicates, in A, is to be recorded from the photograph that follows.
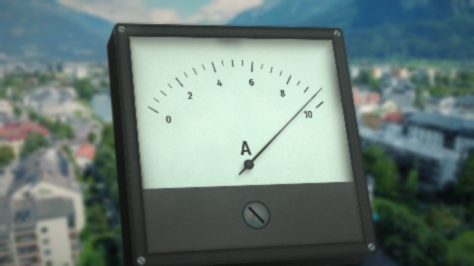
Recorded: 9.5 A
